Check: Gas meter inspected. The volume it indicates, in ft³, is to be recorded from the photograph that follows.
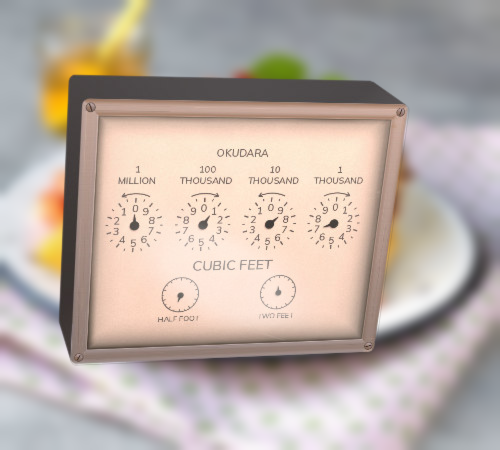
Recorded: 8700 ft³
